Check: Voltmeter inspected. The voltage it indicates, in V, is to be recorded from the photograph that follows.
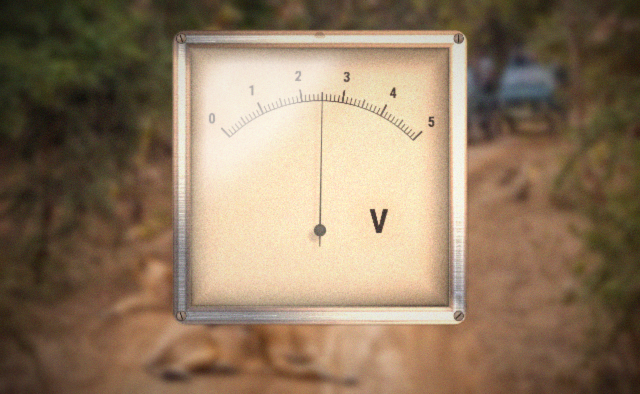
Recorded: 2.5 V
